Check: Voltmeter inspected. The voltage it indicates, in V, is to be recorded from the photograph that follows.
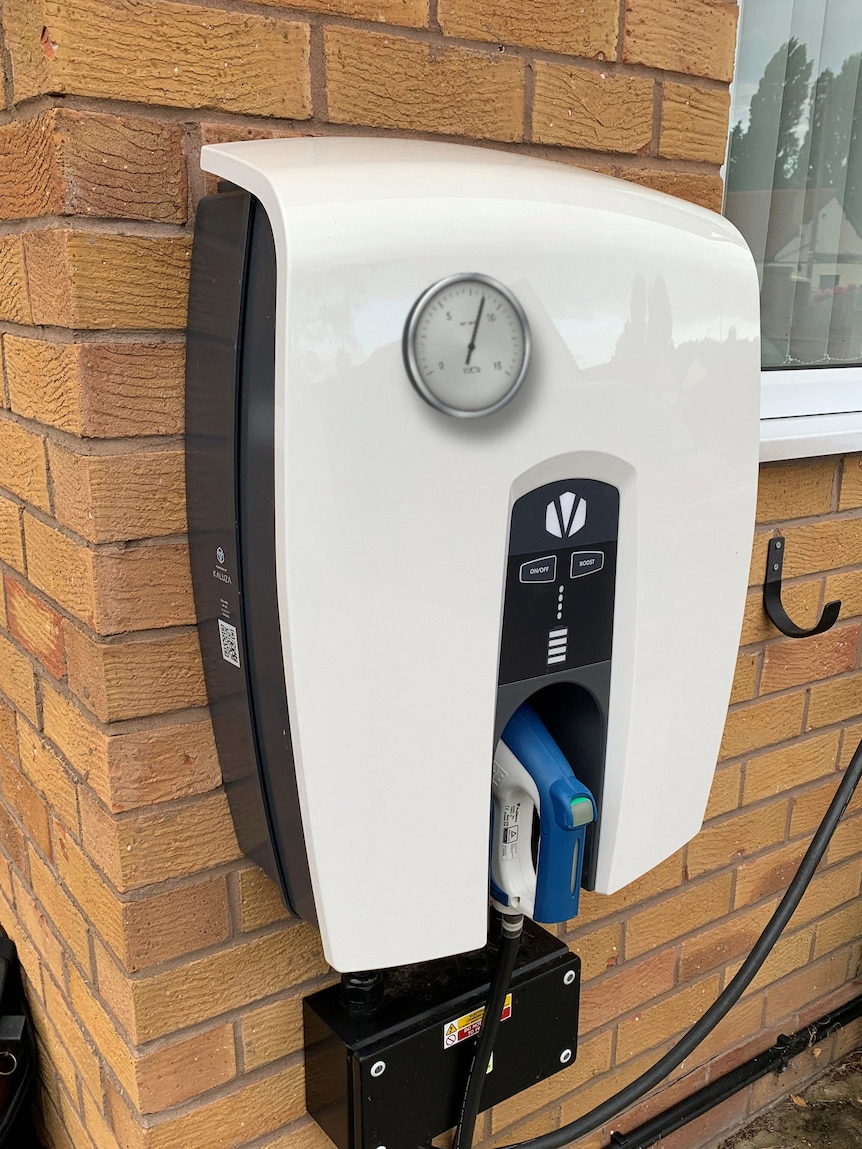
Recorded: 8.5 V
